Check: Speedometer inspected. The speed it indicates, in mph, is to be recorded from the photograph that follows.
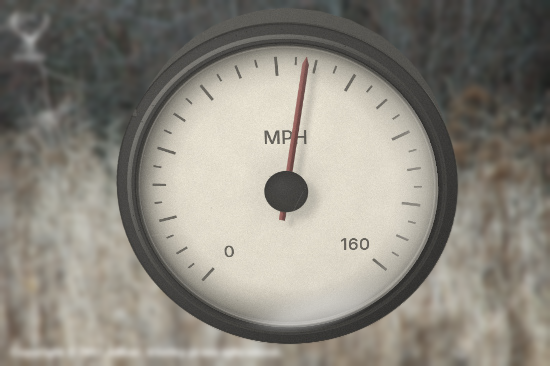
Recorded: 87.5 mph
